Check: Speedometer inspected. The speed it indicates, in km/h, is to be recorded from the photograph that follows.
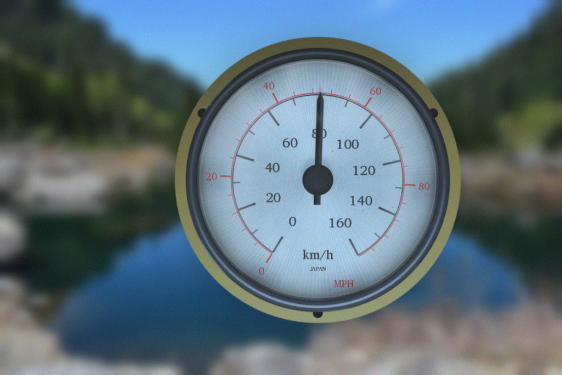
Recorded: 80 km/h
